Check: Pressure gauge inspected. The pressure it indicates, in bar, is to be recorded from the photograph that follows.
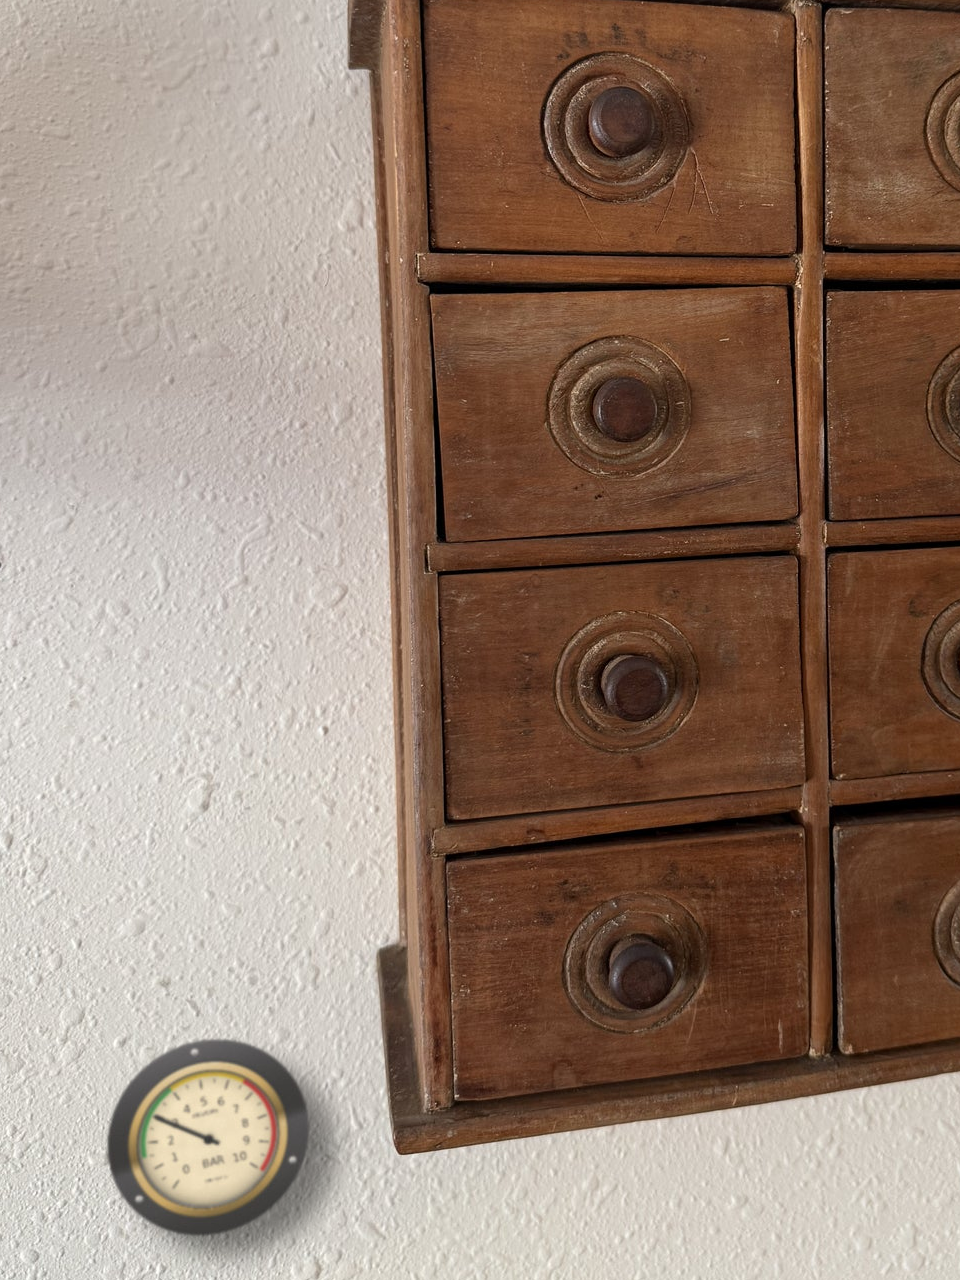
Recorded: 3 bar
